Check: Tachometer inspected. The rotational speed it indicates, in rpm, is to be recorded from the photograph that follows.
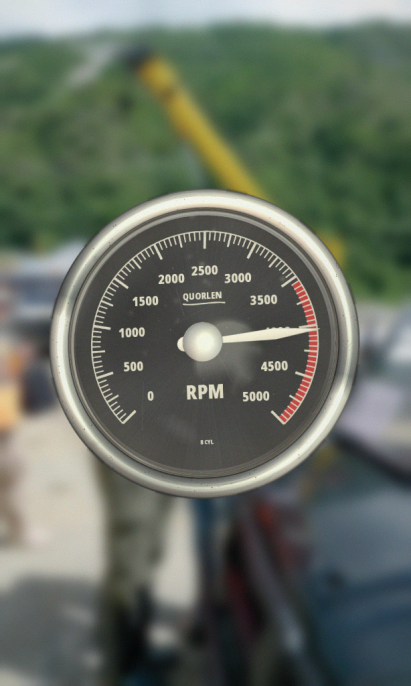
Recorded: 4050 rpm
